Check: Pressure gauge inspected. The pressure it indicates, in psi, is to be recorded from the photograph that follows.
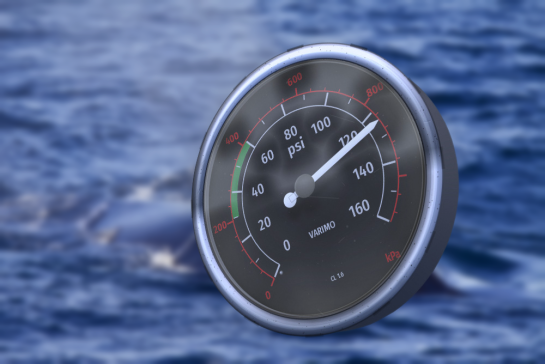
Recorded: 125 psi
